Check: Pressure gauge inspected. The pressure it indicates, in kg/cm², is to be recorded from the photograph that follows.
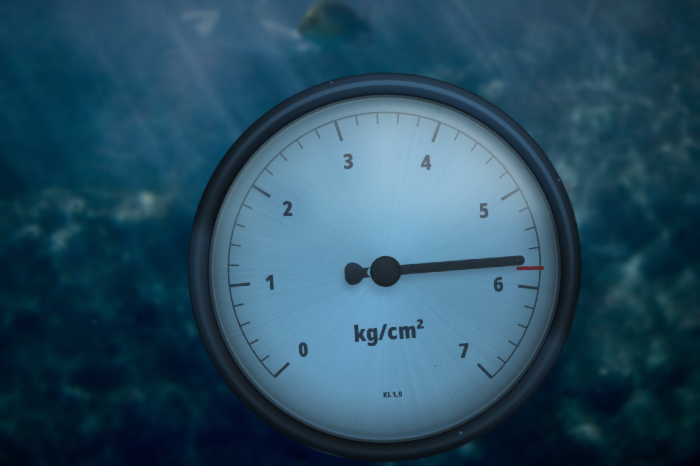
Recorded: 5.7 kg/cm²
